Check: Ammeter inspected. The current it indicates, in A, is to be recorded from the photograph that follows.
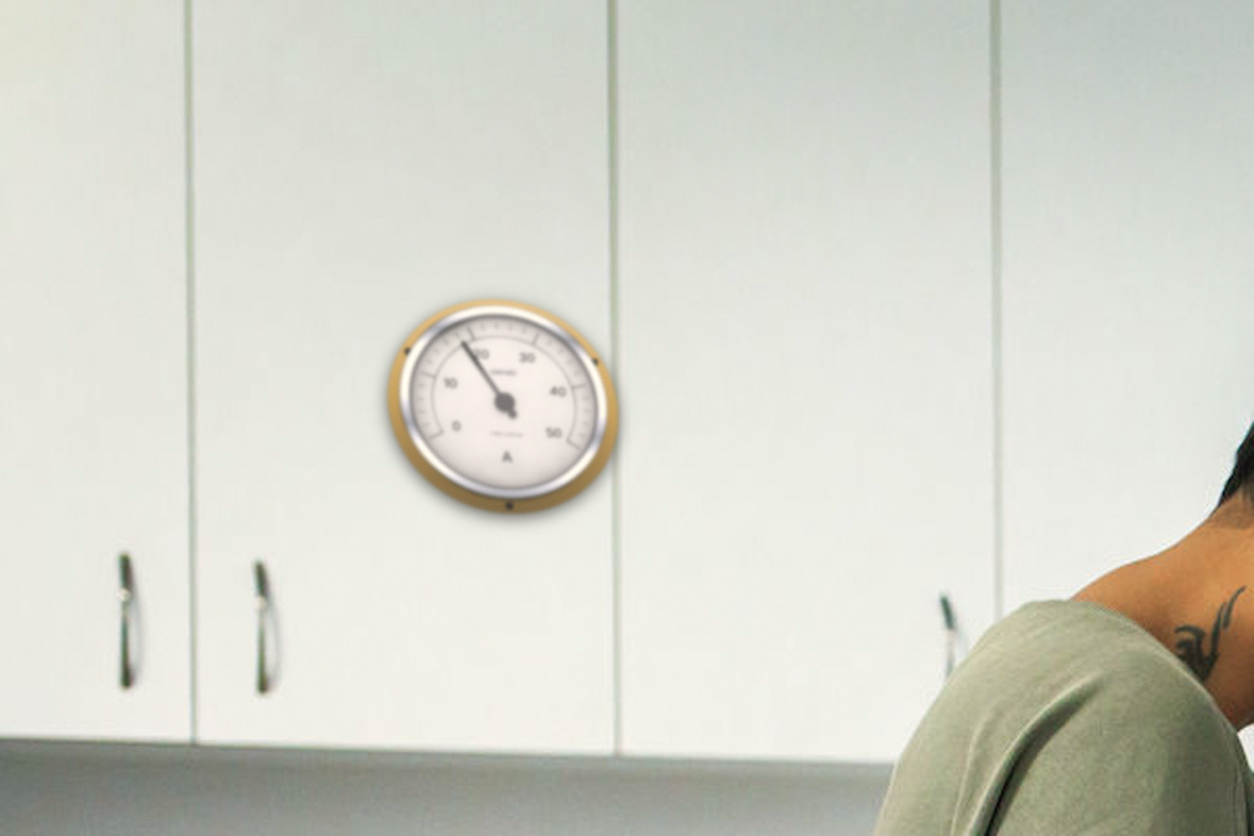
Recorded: 18 A
